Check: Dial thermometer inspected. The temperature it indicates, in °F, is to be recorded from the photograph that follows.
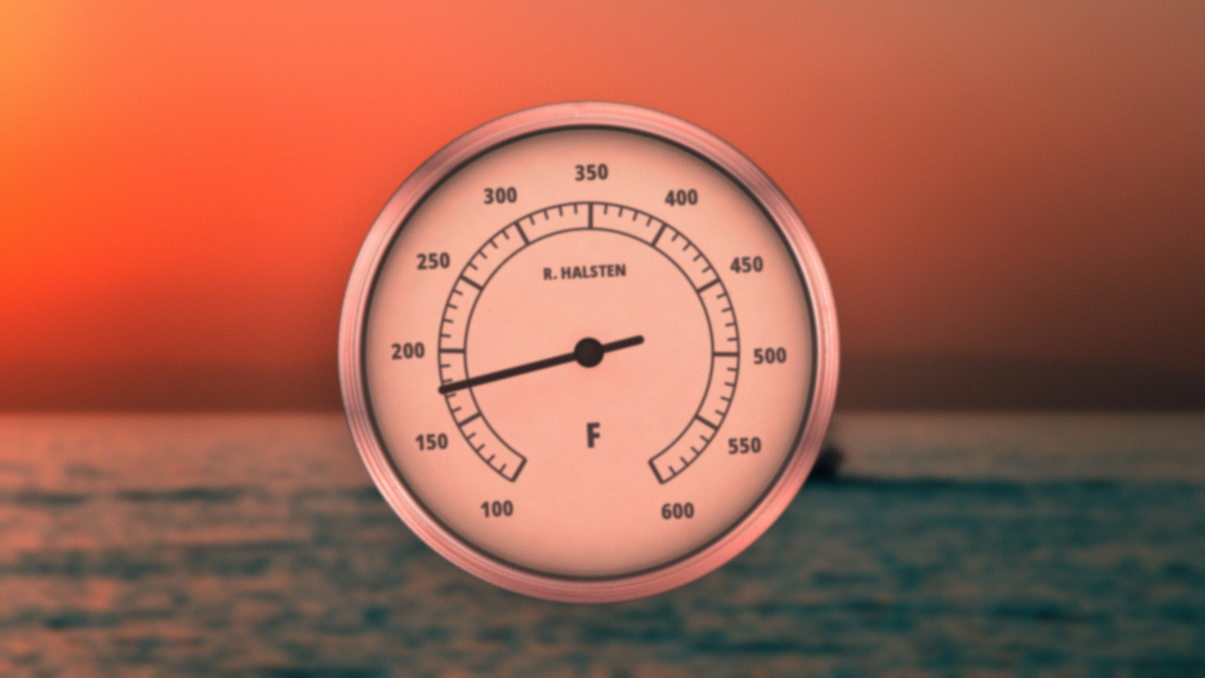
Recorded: 175 °F
